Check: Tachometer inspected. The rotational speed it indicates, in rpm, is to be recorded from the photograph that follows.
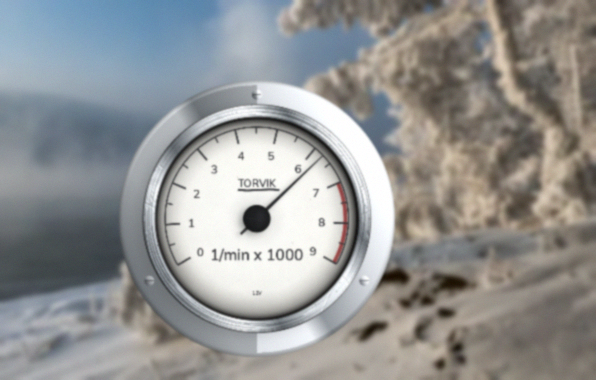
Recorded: 6250 rpm
